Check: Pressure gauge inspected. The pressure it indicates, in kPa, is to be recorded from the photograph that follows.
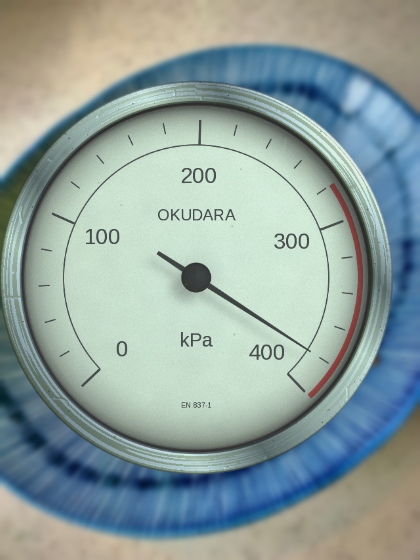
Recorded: 380 kPa
